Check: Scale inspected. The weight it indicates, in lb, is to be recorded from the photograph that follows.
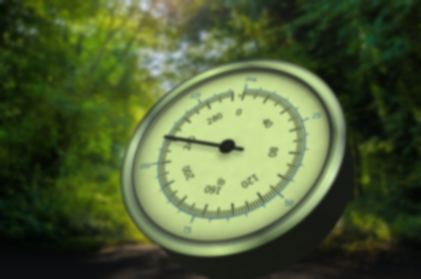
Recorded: 240 lb
